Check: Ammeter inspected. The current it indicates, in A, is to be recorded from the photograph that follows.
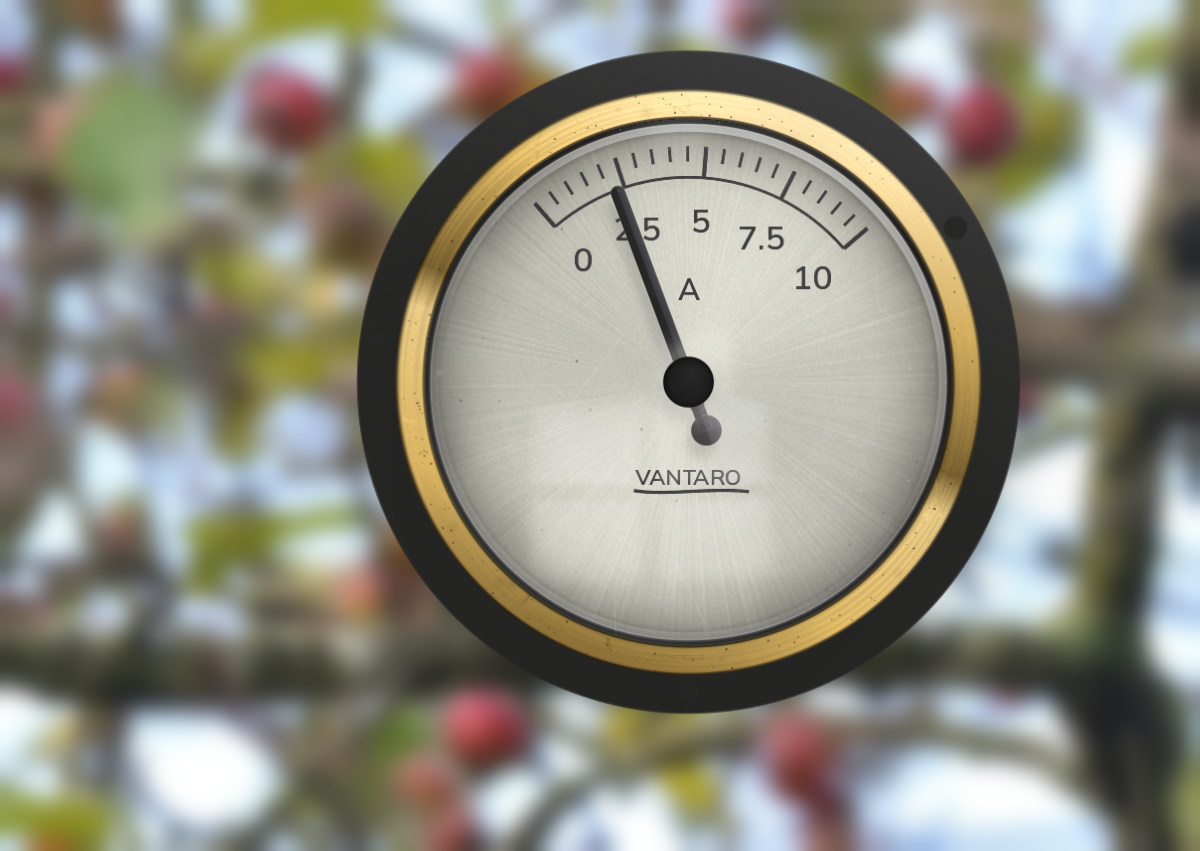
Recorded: 2.25 A
